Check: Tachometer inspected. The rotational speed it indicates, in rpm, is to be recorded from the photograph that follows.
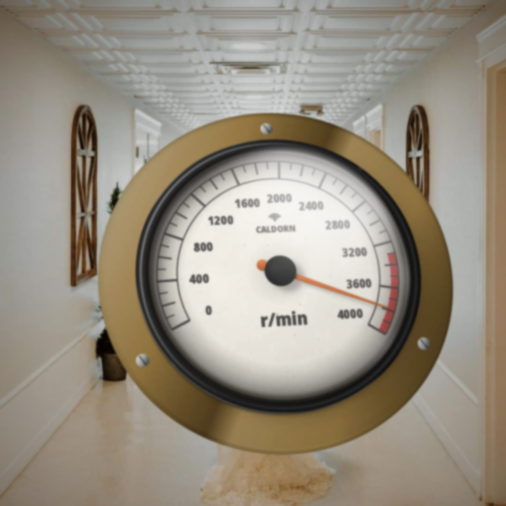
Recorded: 3800 rpm
